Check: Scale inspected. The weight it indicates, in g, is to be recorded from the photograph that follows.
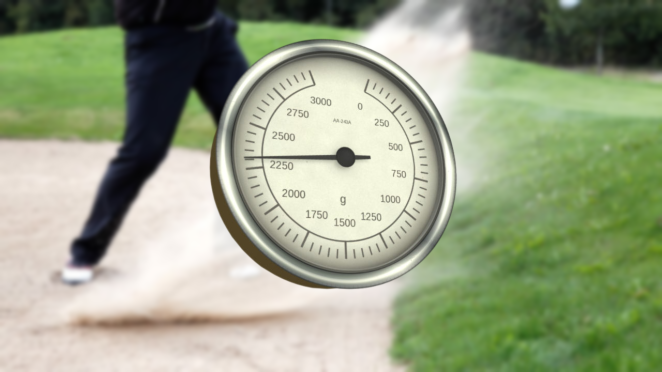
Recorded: 2300 g
